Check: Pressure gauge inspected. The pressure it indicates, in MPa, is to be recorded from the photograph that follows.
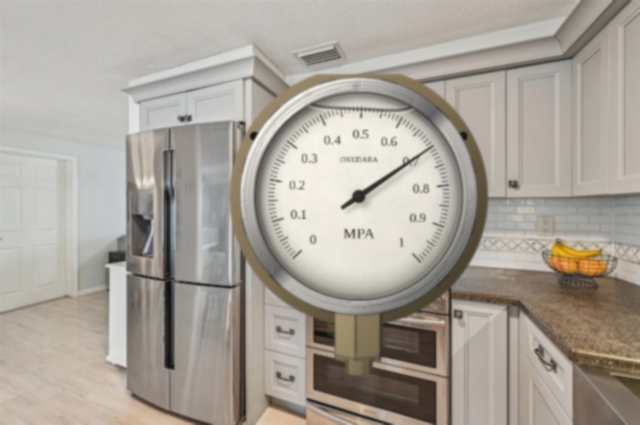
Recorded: 0.7 MPa
